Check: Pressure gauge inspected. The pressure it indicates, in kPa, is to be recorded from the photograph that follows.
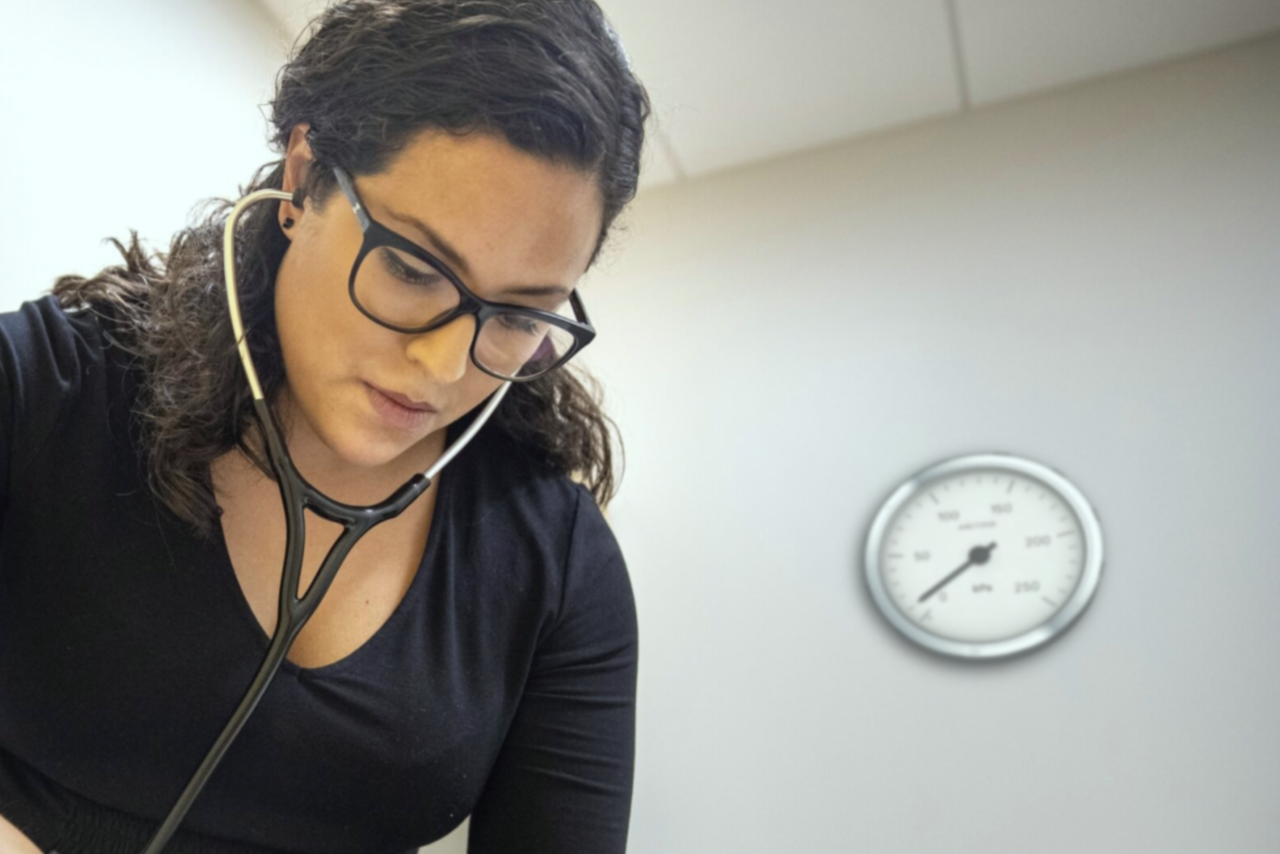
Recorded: 10 kPa
